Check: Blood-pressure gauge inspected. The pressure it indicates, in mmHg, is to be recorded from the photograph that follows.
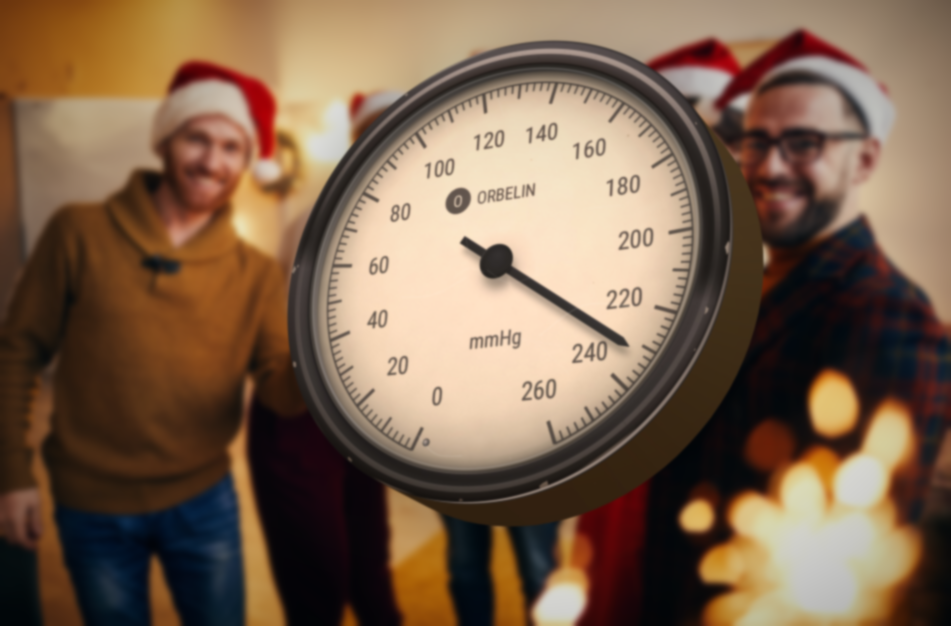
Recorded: 232 mmHg
